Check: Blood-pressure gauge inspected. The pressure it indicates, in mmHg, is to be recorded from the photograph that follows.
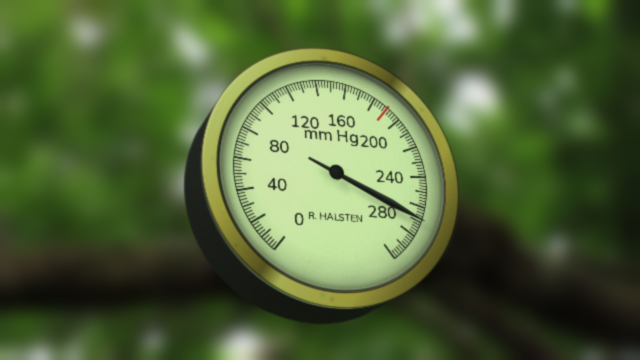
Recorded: 270 mmHg
